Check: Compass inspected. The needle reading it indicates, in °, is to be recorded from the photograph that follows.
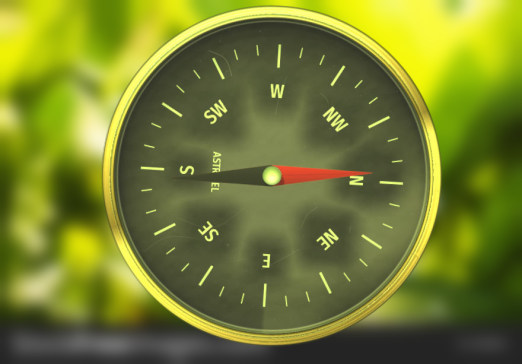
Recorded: 355 °
